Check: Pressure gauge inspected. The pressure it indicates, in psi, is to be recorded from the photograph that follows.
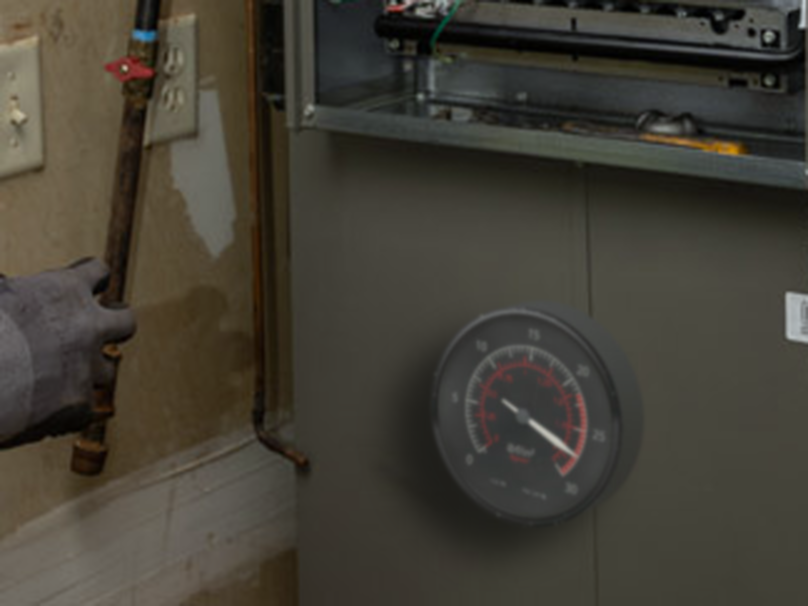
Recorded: 27.5 psi
